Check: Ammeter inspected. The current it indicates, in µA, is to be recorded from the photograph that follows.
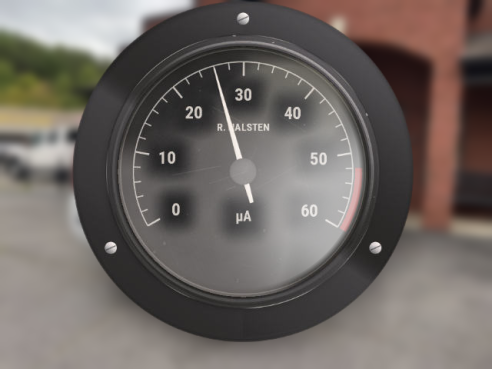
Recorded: 26 µA
